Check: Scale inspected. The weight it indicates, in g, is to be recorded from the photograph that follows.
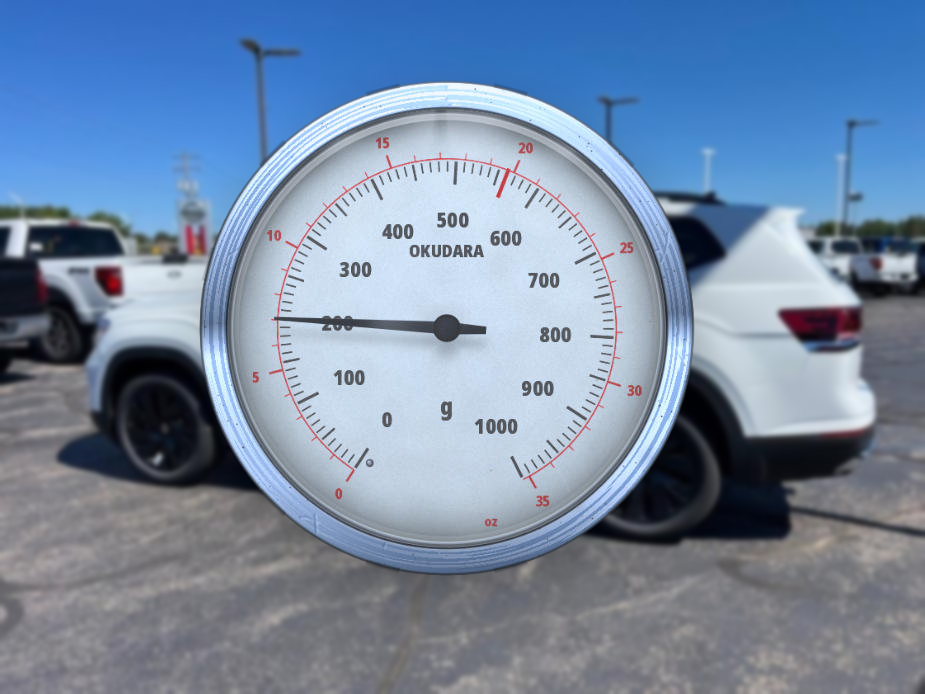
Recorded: 200 g
